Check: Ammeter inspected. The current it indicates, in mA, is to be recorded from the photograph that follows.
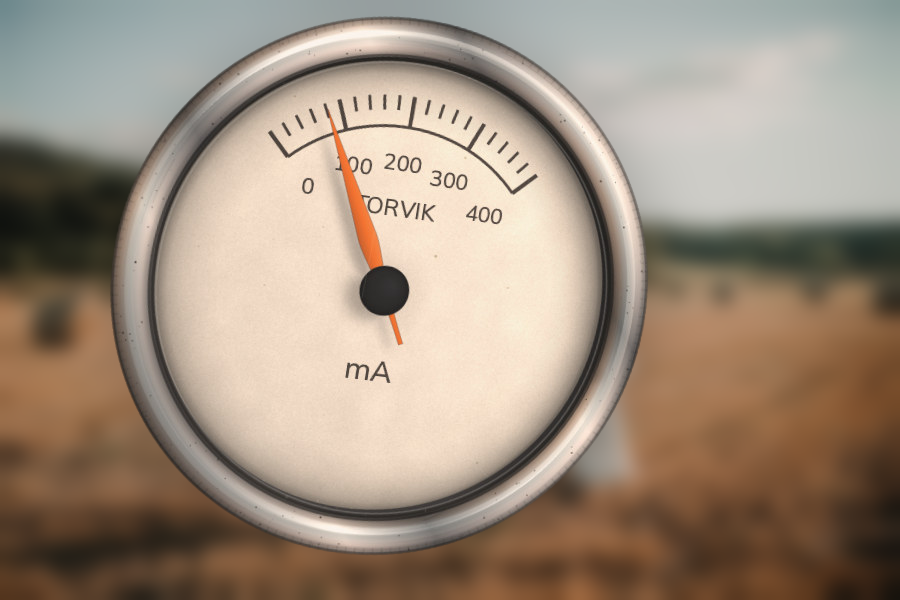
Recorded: 80 mA
